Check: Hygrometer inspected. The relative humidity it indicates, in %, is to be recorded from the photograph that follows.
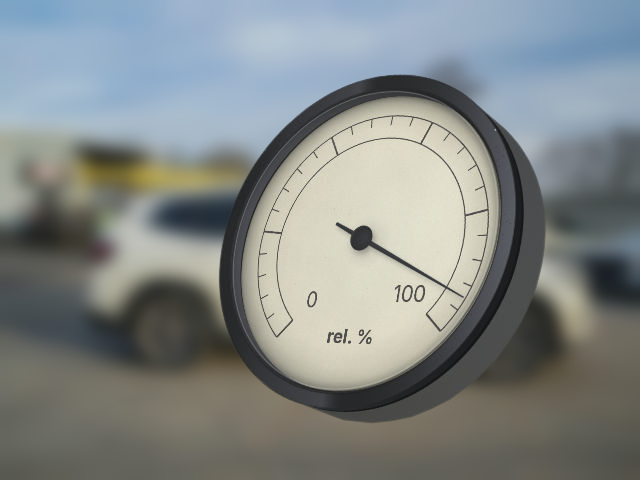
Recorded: 94 %
